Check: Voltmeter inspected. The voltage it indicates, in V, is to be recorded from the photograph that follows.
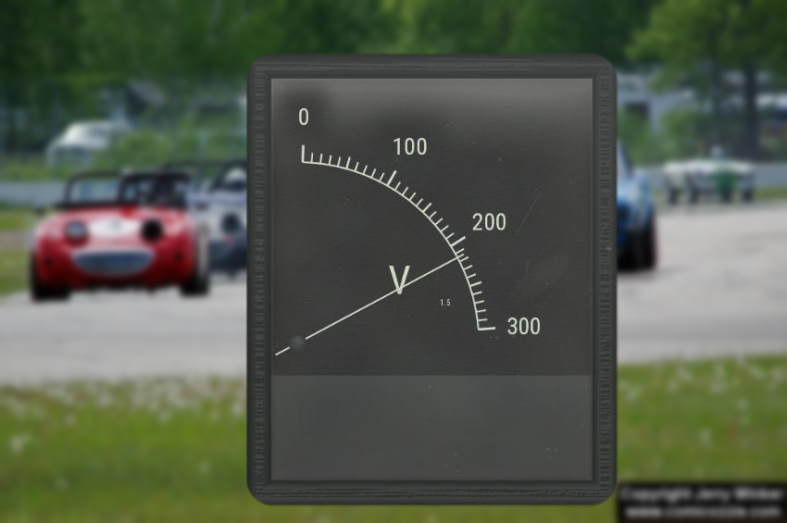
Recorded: 215 V
